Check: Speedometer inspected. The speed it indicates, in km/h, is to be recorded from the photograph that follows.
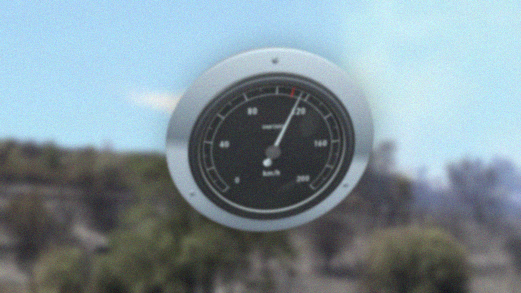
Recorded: 115 km/h
